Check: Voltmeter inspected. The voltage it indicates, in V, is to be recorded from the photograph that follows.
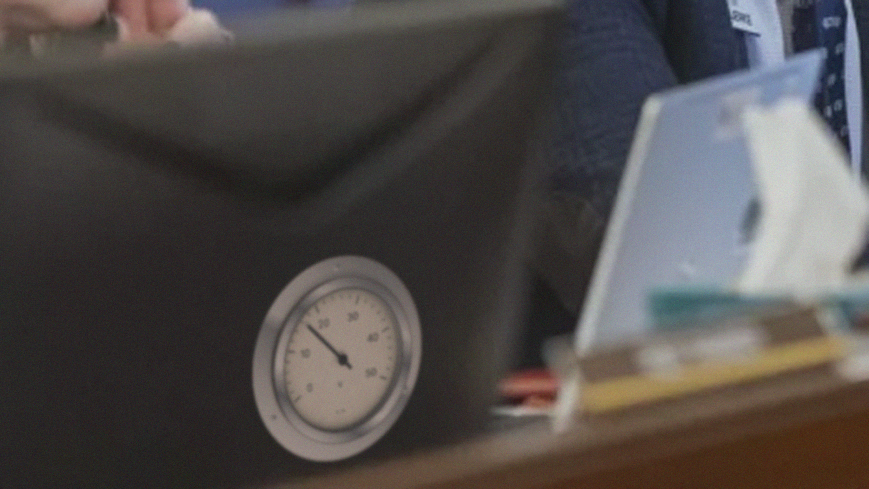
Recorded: 16 V
